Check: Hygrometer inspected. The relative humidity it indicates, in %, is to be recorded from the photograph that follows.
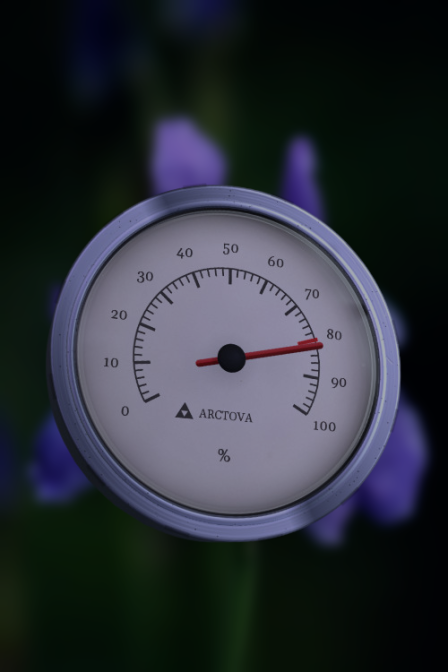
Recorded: 82 %
